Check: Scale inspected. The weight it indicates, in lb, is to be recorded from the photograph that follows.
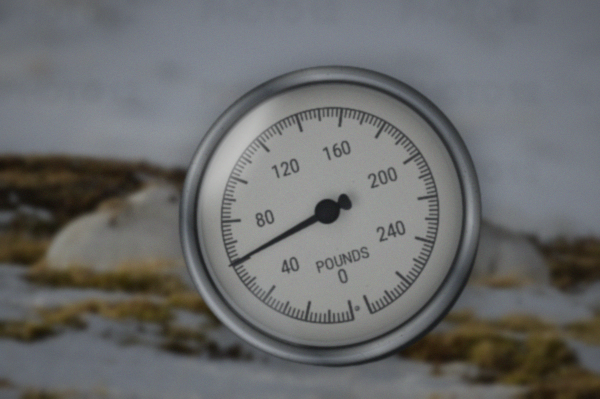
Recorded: 60 lb
